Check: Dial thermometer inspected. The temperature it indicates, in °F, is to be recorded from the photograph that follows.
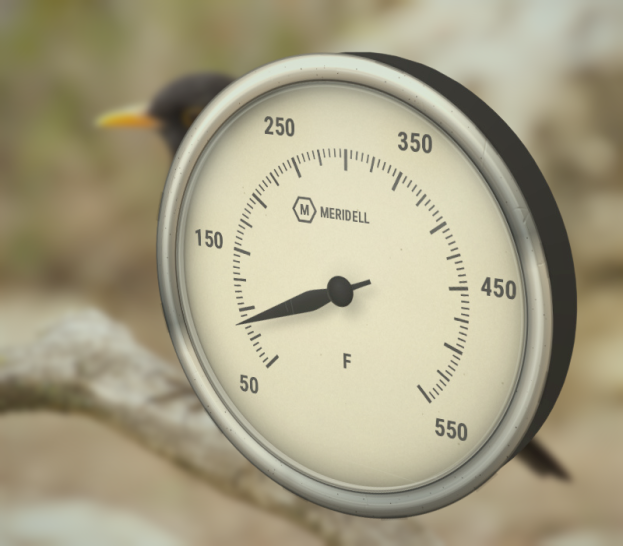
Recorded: 90 °F
